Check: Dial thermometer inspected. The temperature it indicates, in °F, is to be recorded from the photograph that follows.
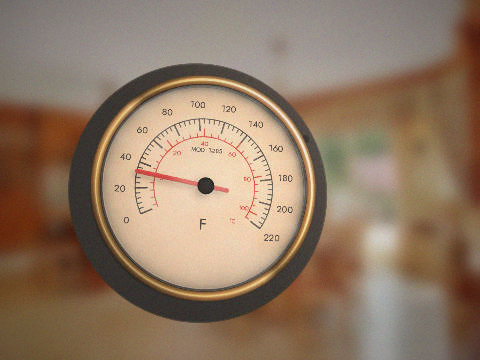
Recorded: 32 °F
